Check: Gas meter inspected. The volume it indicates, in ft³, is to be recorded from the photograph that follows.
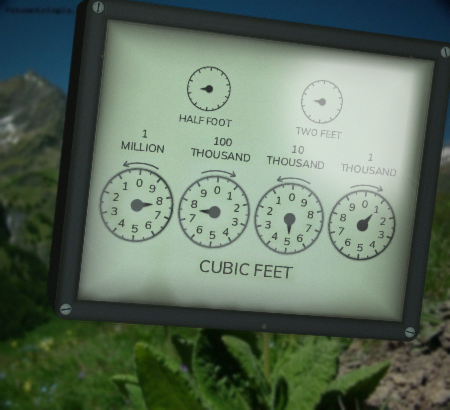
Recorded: 775100 ft³
